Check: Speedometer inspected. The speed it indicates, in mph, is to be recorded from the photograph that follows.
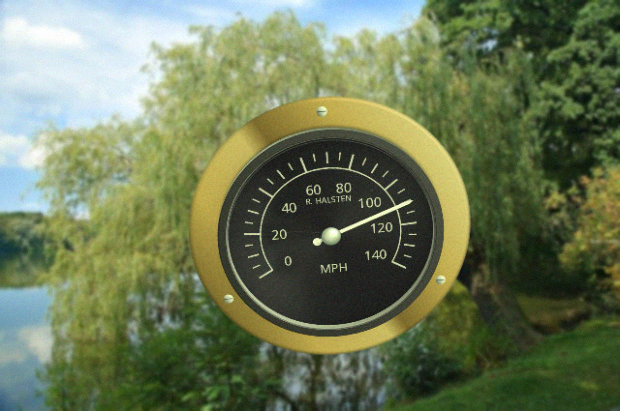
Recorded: 110 mph
